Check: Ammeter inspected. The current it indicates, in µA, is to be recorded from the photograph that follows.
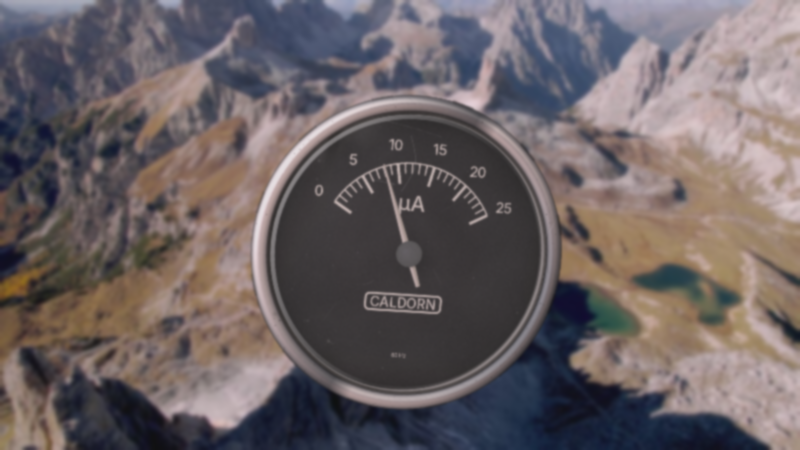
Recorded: 8 µA
